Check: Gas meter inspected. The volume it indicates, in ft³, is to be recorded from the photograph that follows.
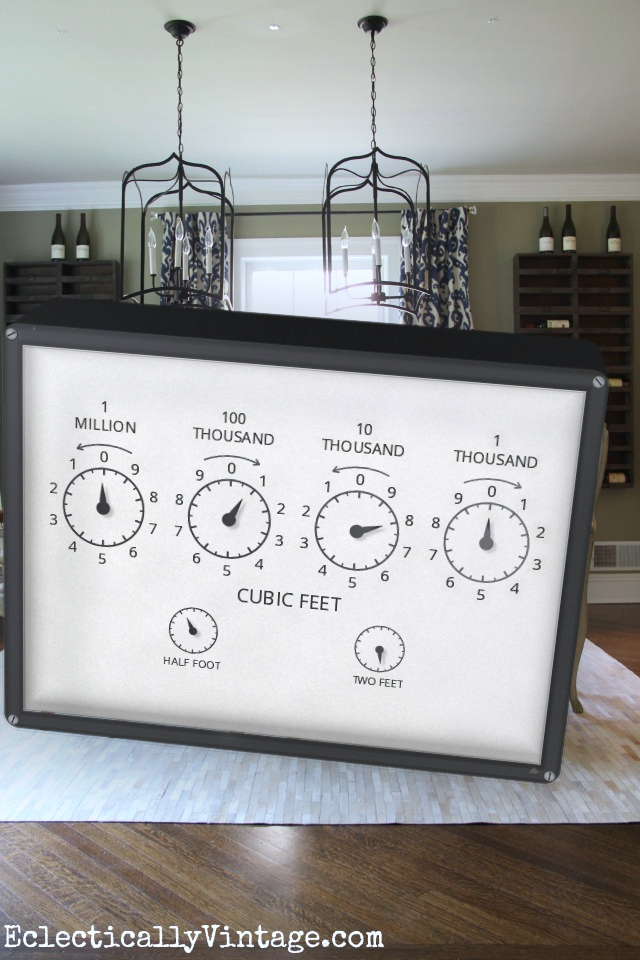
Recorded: 8000 ft³
